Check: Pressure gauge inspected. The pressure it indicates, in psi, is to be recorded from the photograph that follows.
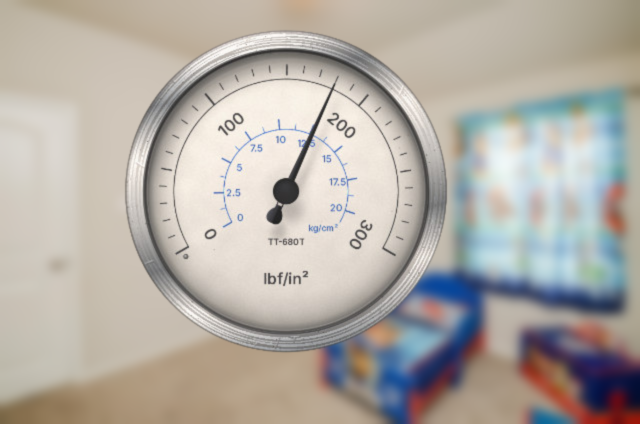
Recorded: 180 psi
